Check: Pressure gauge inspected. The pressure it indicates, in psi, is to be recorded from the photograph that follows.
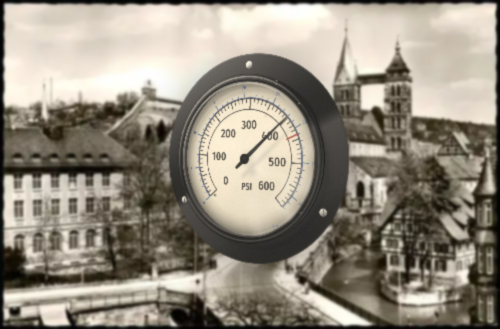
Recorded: 400 psi
